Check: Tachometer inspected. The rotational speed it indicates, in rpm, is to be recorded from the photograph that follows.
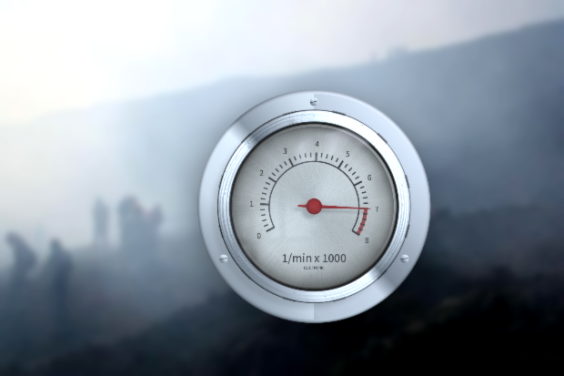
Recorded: 7000 rpm
